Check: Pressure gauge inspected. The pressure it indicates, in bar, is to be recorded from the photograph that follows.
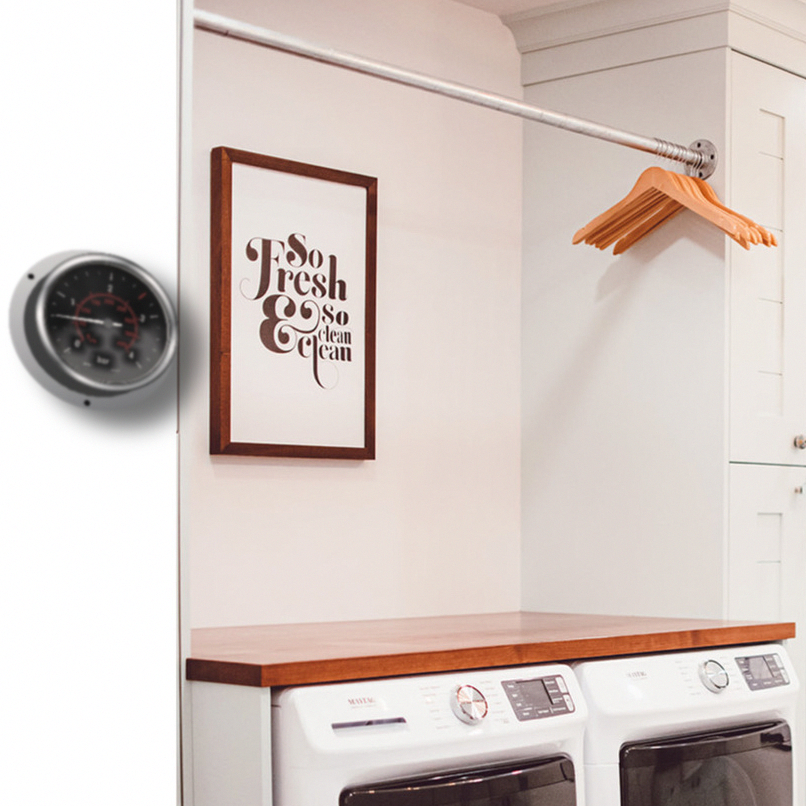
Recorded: 0.6 bar
